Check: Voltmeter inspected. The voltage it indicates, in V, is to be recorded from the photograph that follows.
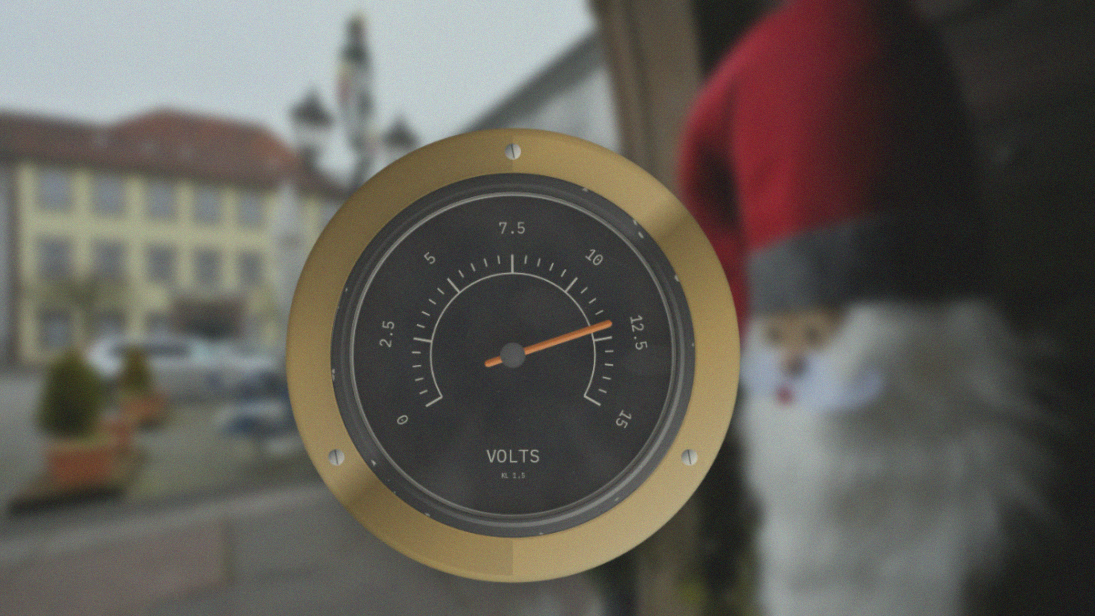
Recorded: 12 V
